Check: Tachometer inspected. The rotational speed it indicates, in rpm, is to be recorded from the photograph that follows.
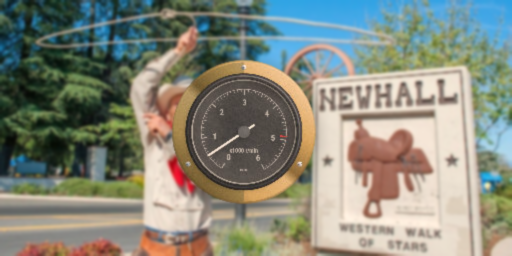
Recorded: 500 rpm
